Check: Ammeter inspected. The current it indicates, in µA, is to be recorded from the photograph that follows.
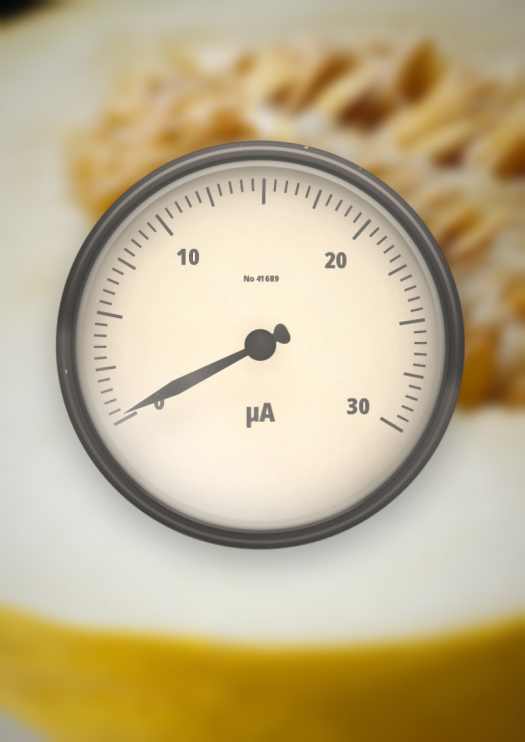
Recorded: 0.25 µA
